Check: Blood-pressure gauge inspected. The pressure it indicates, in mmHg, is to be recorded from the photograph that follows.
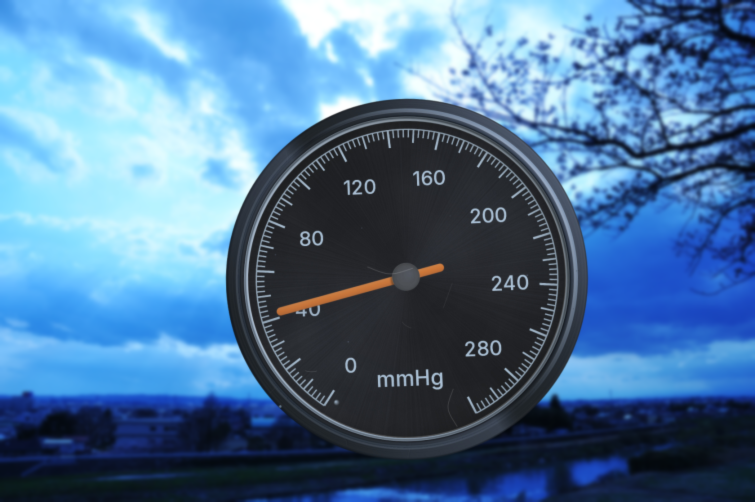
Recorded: 42 mmHg
